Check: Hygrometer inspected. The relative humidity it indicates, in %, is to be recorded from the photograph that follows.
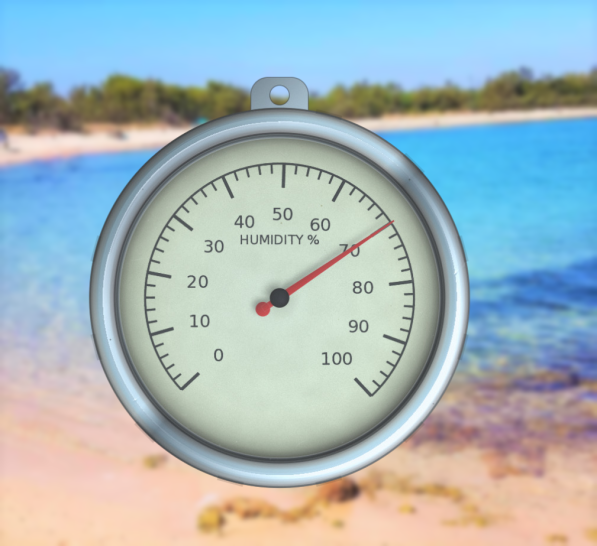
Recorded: 70 %
